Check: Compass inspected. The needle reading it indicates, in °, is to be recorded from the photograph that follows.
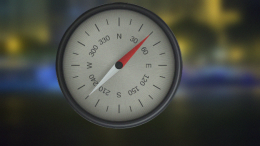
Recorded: 45 °
